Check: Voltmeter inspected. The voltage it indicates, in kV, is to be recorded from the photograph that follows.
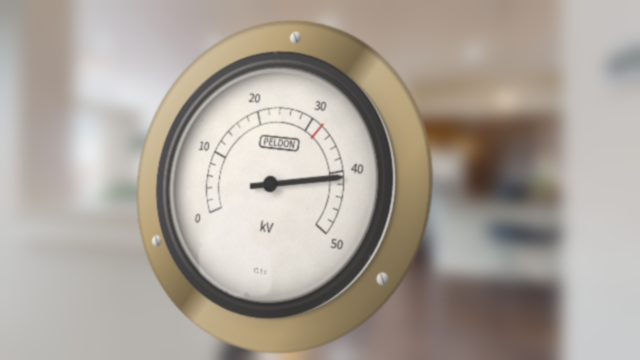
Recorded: 41 kV
